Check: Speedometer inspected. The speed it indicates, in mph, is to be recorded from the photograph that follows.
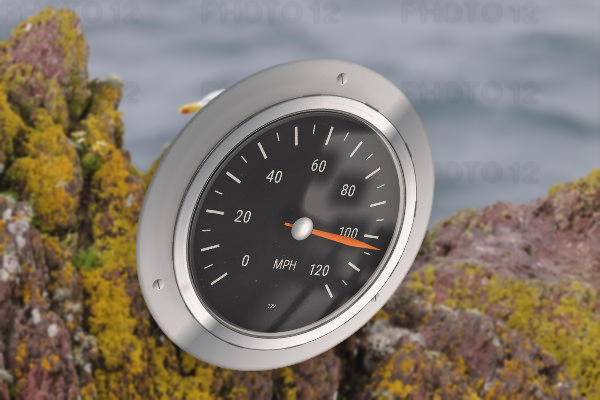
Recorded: 102.5 mph
